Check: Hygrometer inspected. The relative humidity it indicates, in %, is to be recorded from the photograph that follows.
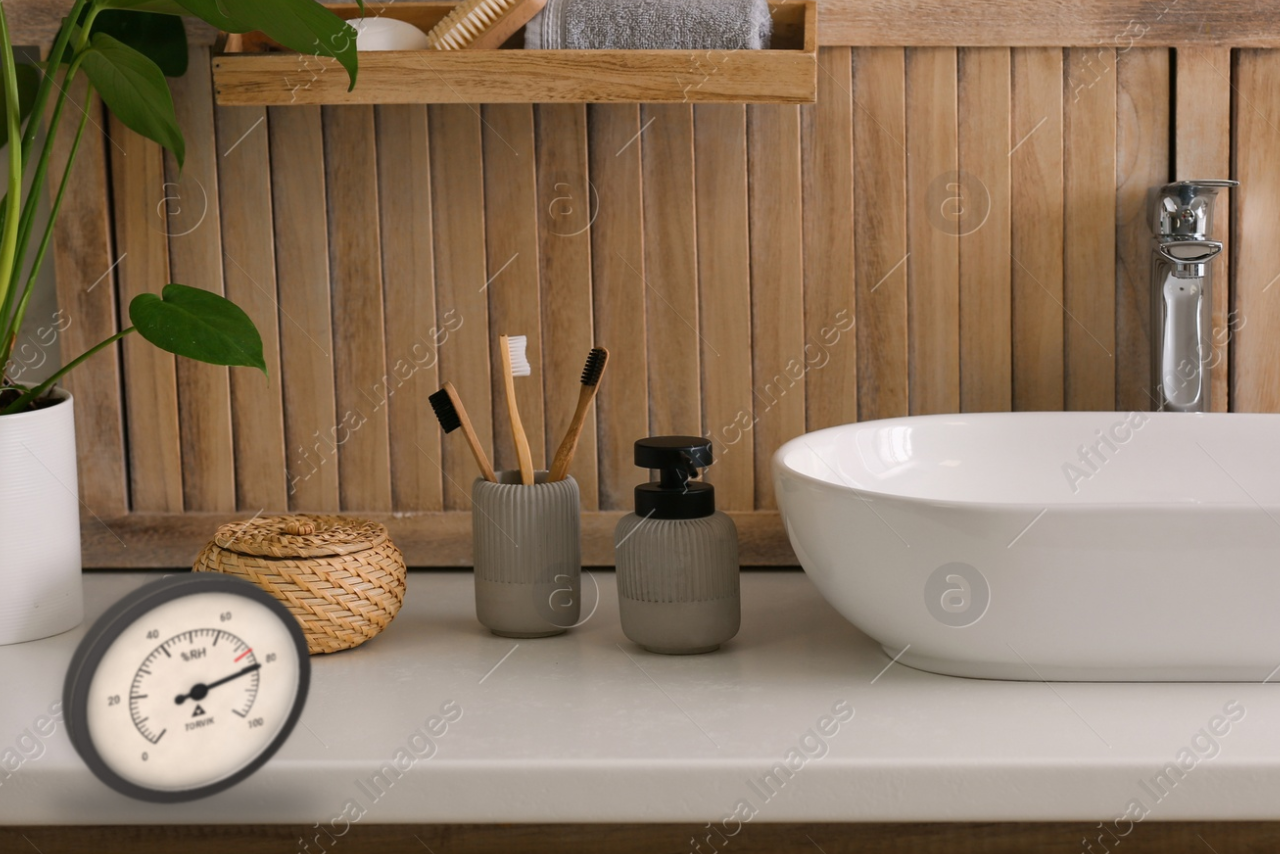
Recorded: 80 %
